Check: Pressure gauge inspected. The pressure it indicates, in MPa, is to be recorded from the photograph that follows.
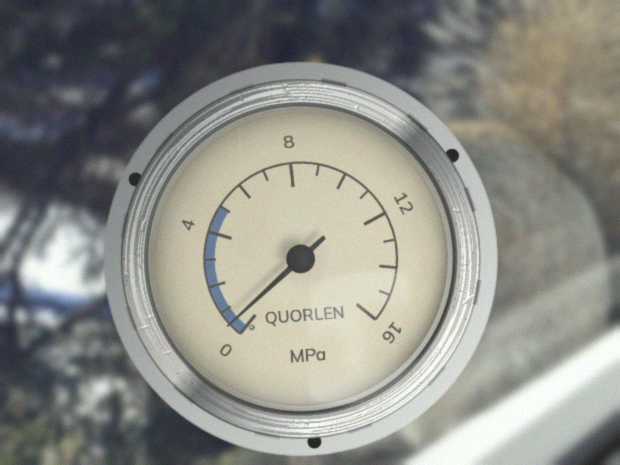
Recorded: 0.5 MPa
